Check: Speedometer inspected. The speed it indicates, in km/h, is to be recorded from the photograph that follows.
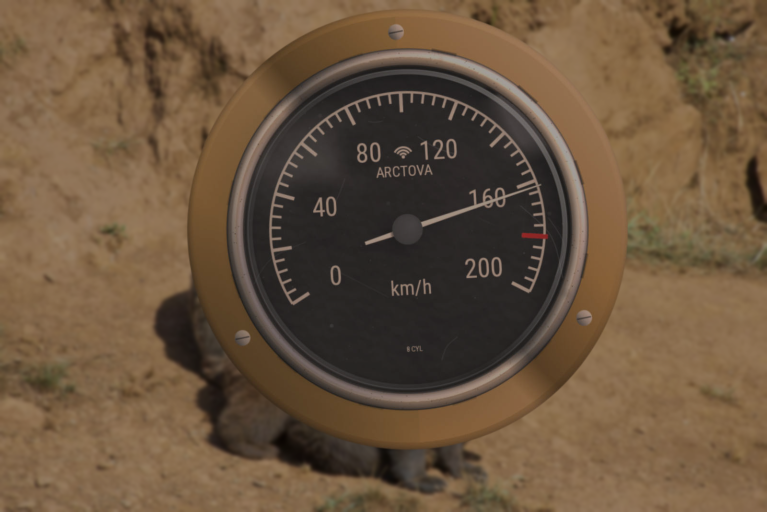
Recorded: 162 km/h
